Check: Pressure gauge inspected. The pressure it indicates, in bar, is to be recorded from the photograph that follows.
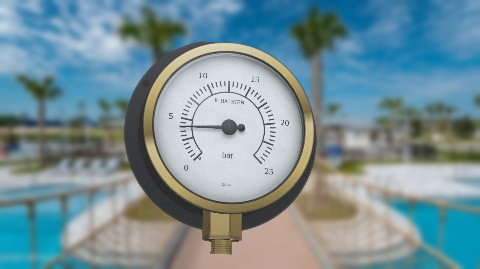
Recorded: 4 bar
